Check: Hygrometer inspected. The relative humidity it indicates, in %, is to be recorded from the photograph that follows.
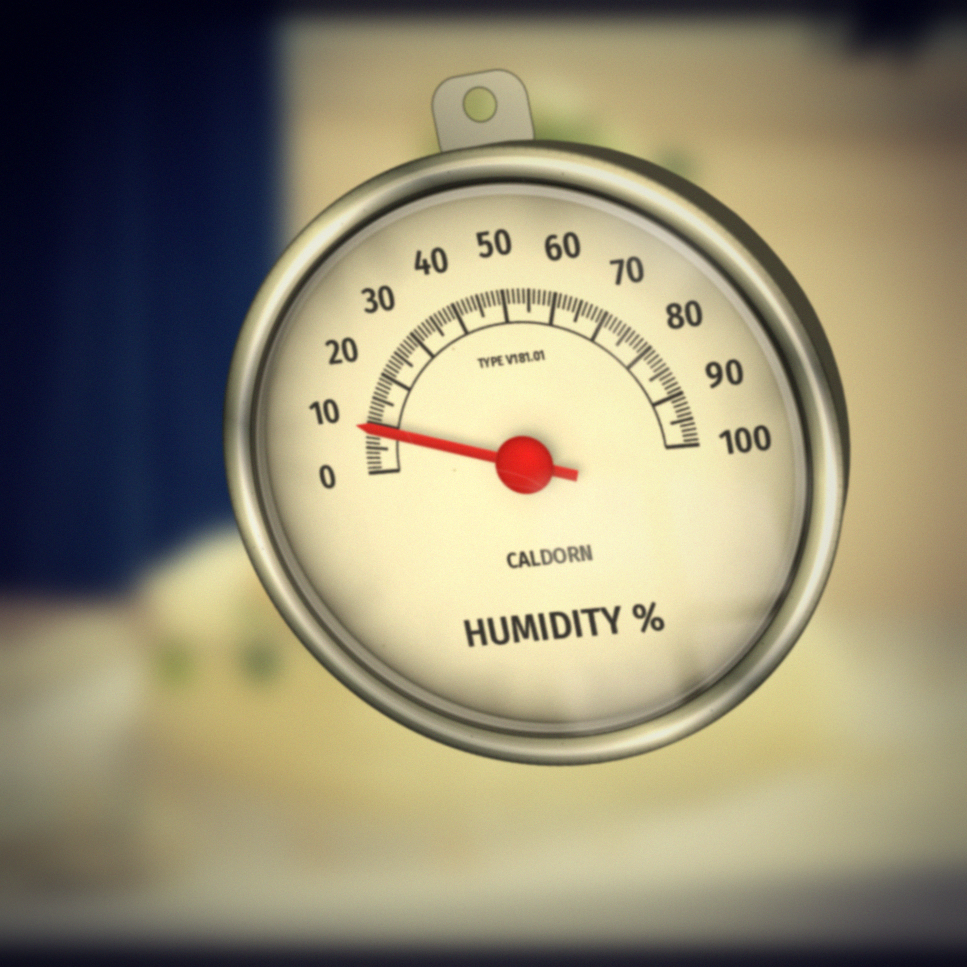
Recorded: 10 %
